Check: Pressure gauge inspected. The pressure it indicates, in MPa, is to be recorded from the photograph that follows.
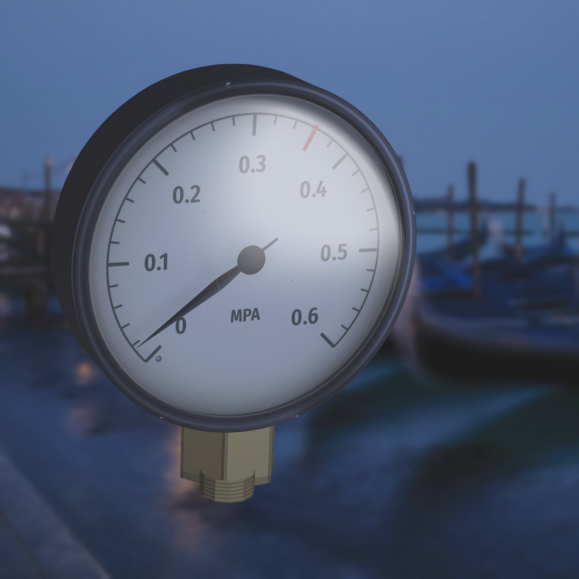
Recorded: 0.02 MPa
